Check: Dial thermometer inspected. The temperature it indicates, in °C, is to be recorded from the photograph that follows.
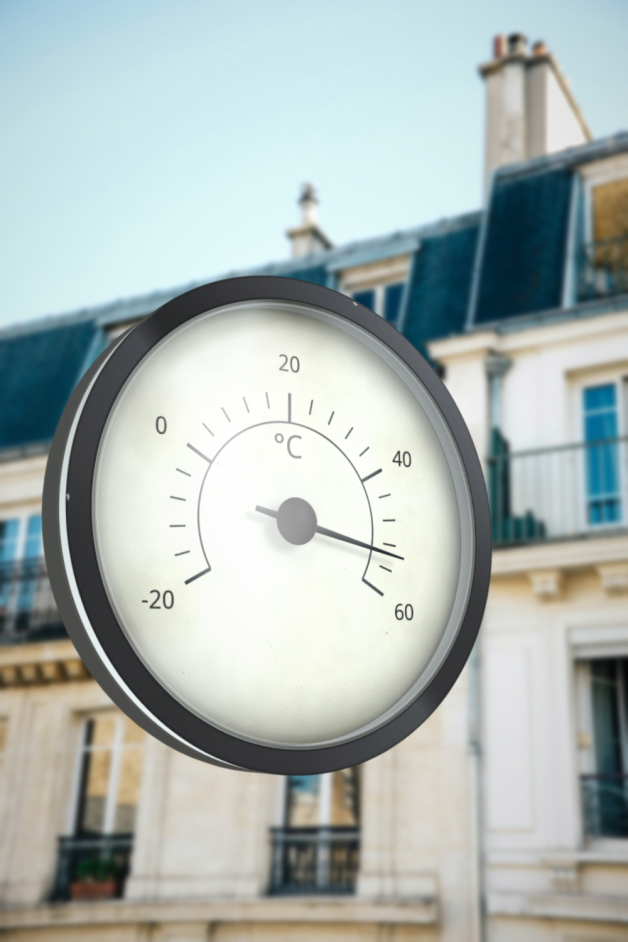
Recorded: 54 °C
